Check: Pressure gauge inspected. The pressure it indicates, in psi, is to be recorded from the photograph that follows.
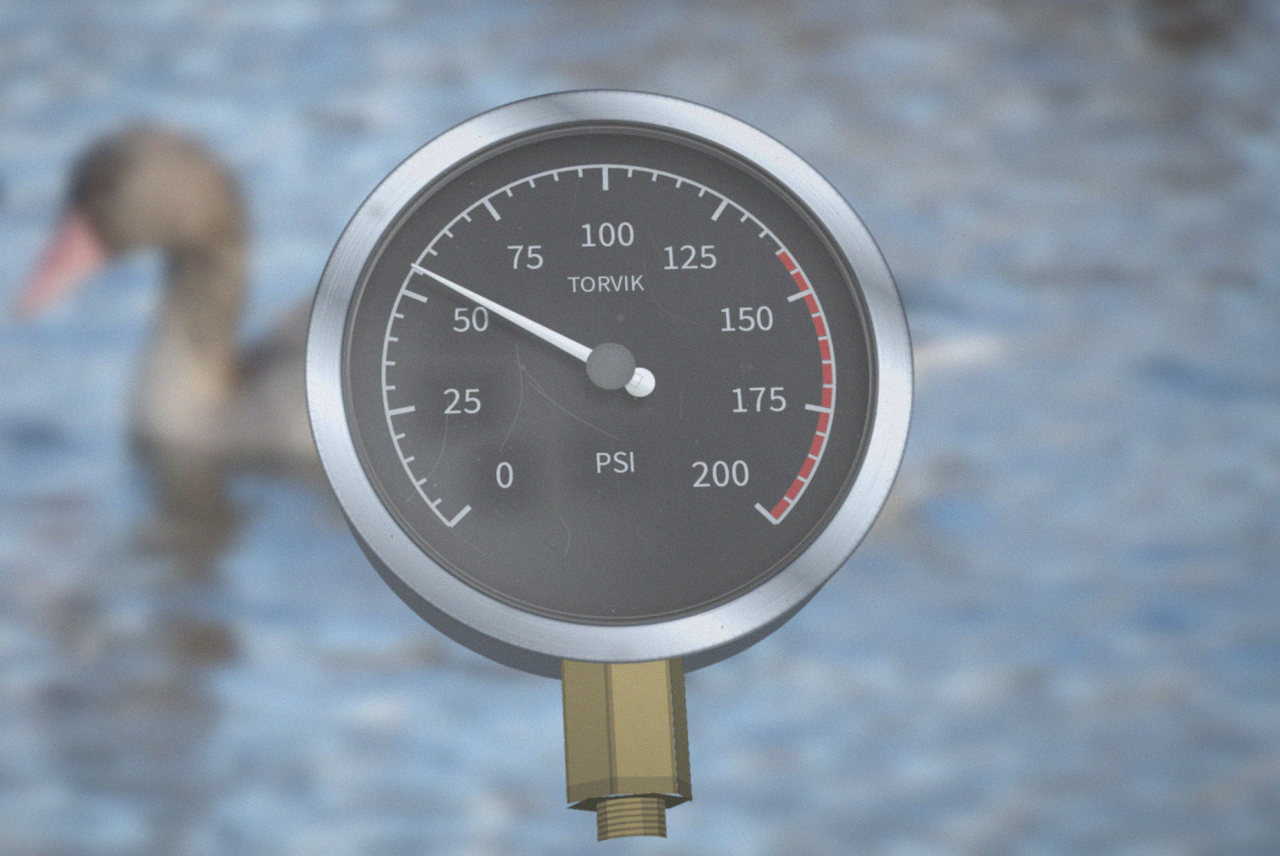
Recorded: 55 psi
